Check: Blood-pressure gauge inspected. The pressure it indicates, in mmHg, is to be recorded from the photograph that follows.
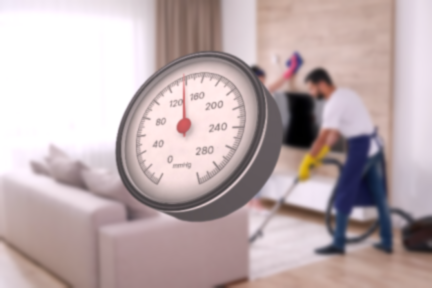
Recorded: 140 mmHg
